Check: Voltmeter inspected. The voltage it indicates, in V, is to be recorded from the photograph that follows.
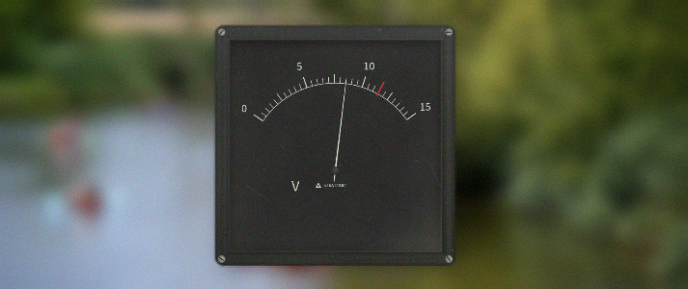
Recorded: 8.5 V
